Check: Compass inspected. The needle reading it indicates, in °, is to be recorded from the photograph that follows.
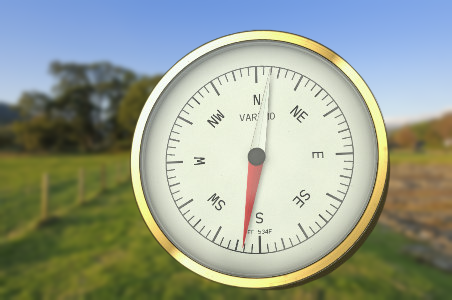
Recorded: 190 °
